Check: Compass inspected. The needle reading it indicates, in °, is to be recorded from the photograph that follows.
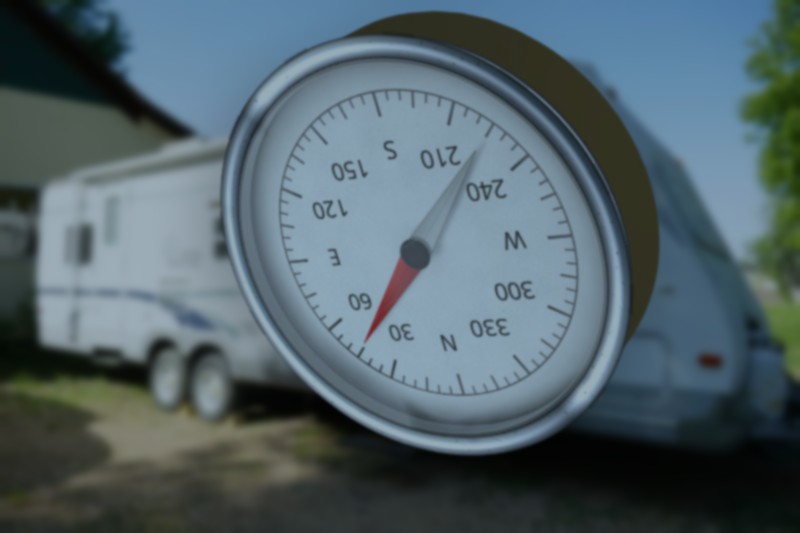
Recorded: 45 °
